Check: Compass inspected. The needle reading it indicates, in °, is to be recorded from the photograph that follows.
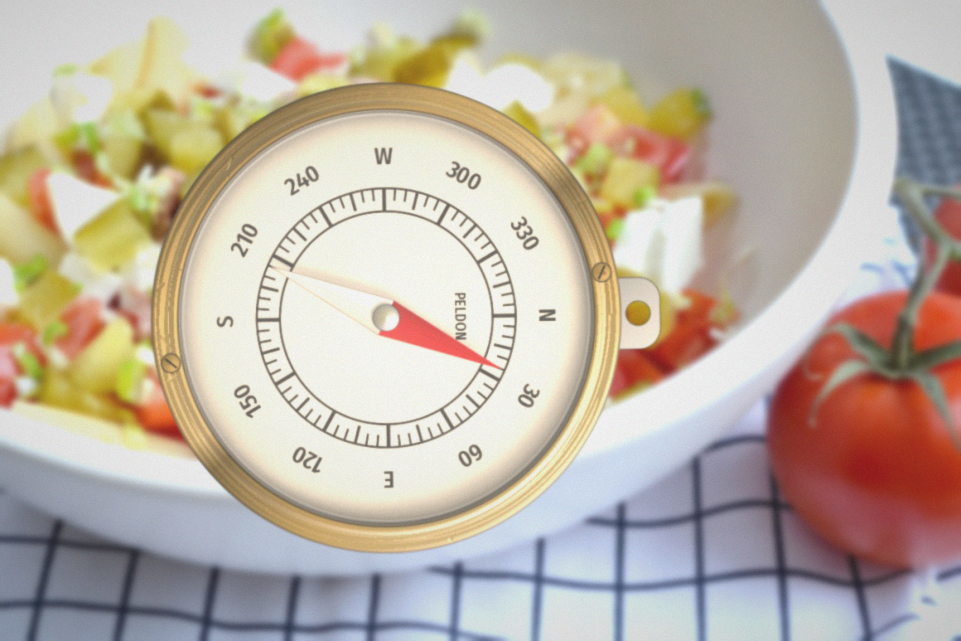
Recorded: 25 °
